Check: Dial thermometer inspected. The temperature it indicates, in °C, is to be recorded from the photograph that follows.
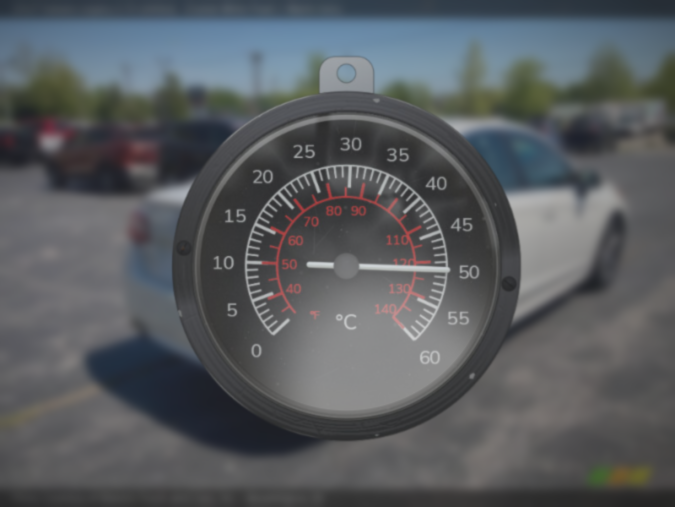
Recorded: 50 °C
